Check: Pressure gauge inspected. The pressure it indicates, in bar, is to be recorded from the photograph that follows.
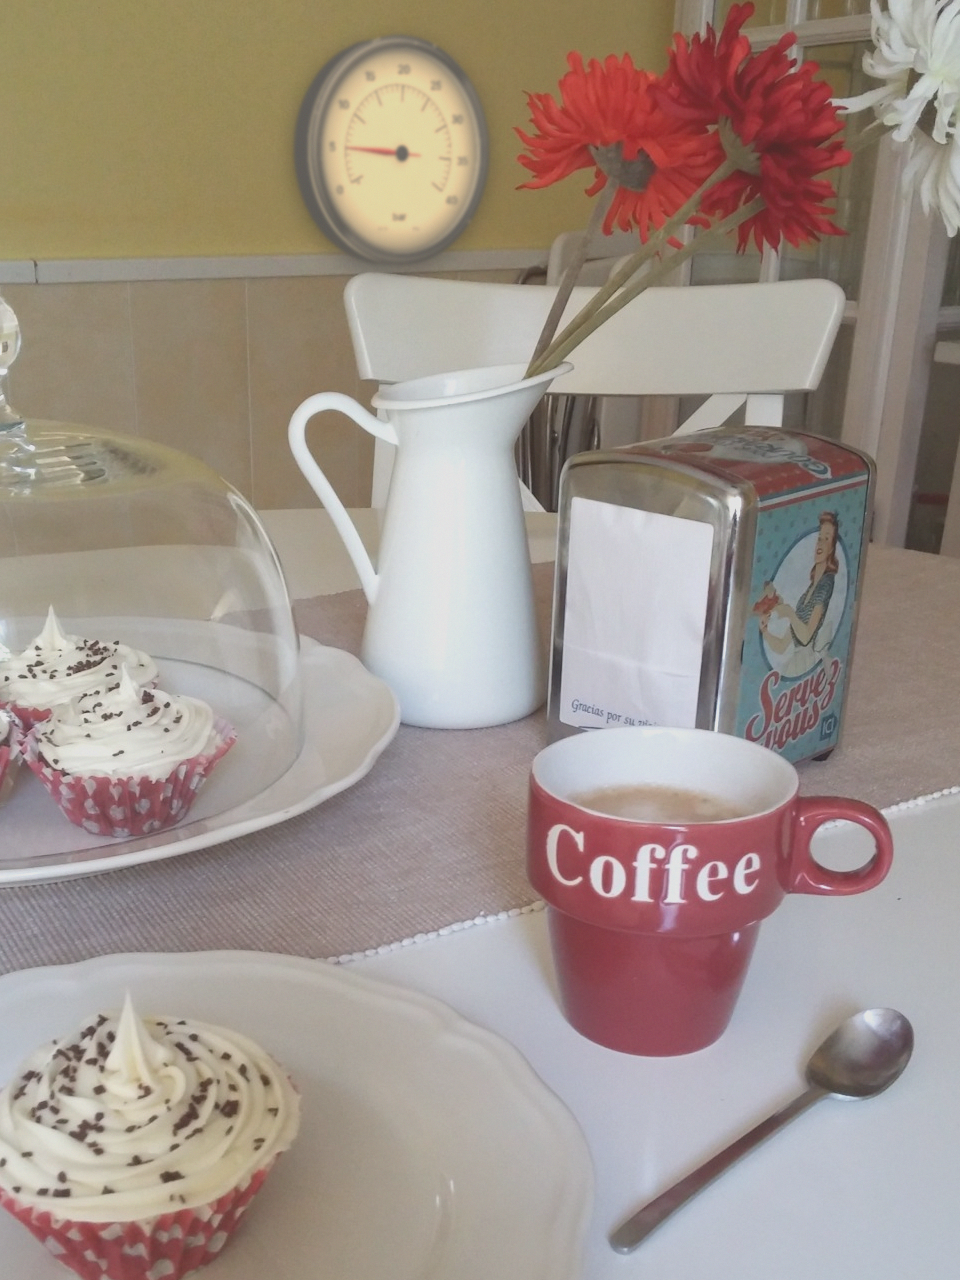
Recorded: 5 bar
